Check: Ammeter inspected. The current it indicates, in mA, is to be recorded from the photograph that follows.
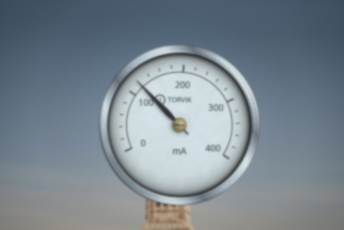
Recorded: 120 mA
